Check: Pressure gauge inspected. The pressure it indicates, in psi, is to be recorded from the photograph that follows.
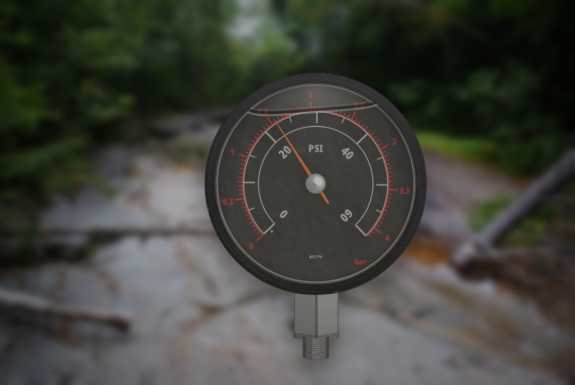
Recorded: 22.5 psi
